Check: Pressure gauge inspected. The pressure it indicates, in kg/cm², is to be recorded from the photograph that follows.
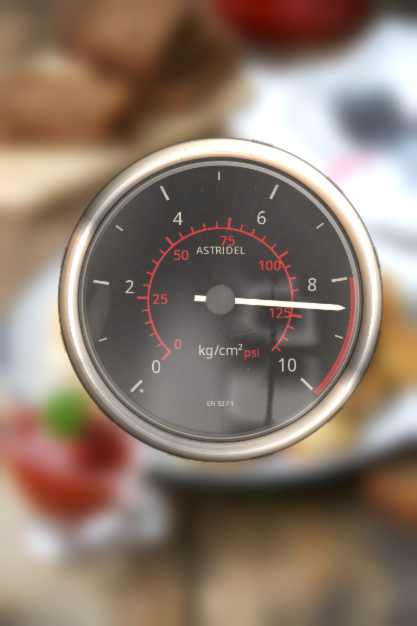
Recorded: 8.5 kg/cm²
